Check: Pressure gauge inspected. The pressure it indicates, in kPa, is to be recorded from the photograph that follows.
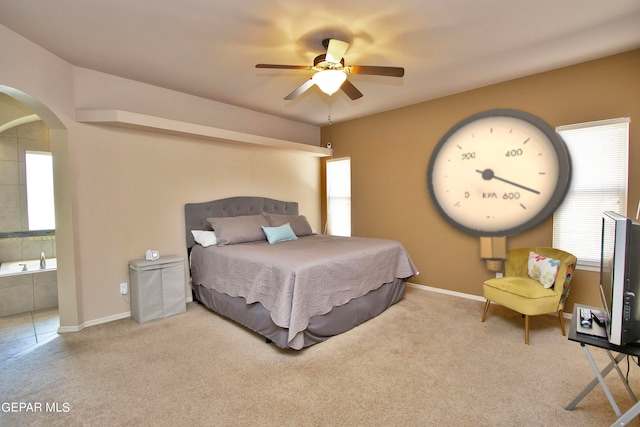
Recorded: 550 kPa
